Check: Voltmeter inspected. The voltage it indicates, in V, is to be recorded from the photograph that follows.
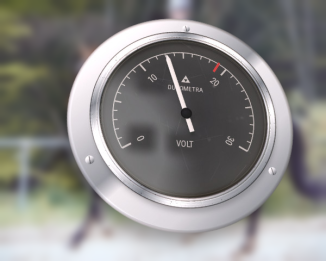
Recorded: 13 V
